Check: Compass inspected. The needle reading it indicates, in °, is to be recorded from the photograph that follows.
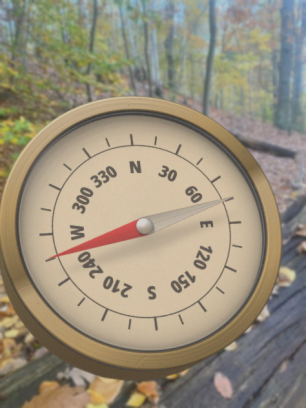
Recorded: 255 °
